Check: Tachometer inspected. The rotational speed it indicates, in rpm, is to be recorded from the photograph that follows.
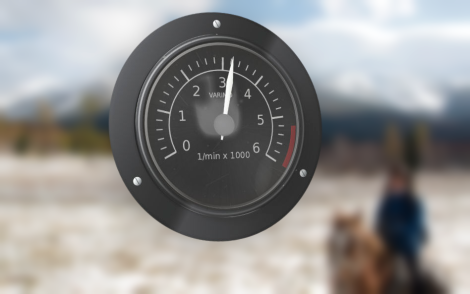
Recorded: 3200 rpm
